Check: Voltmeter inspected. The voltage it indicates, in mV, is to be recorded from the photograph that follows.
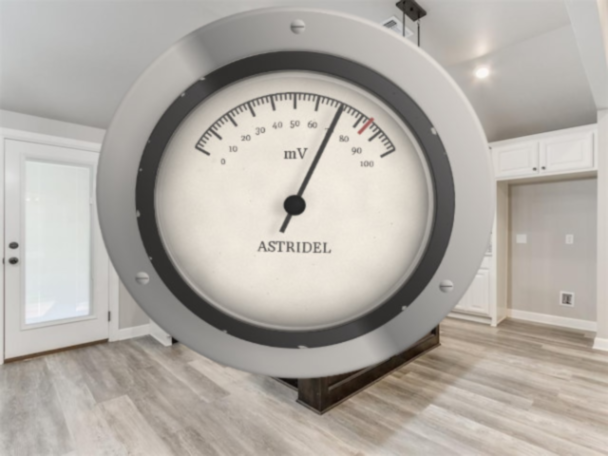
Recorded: 70 mV
